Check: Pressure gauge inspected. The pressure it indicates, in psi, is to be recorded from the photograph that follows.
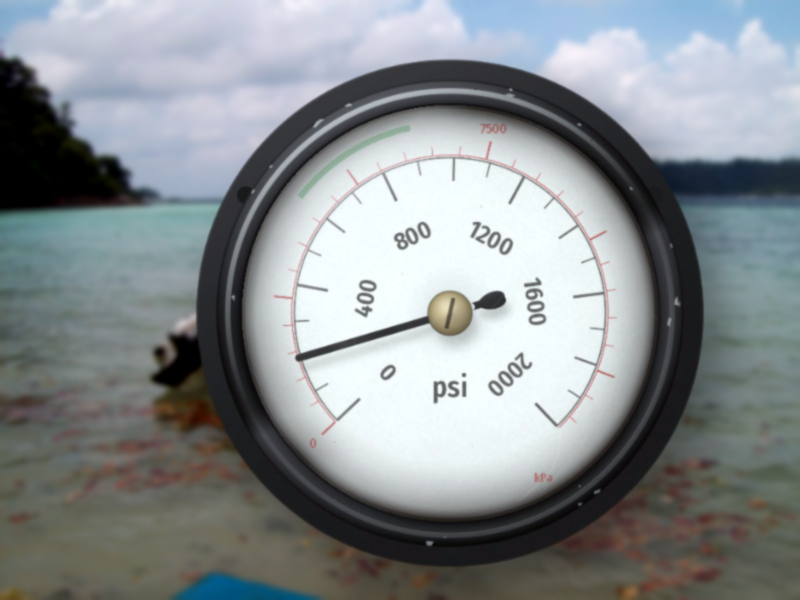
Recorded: 200 psi
